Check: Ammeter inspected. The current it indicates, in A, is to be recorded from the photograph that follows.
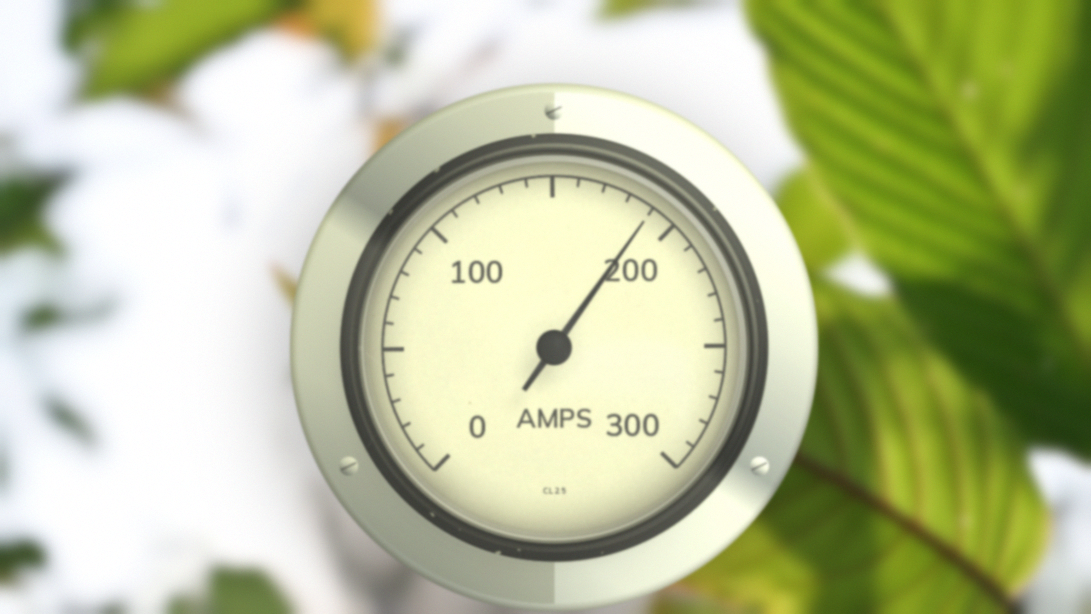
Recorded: 190 A
